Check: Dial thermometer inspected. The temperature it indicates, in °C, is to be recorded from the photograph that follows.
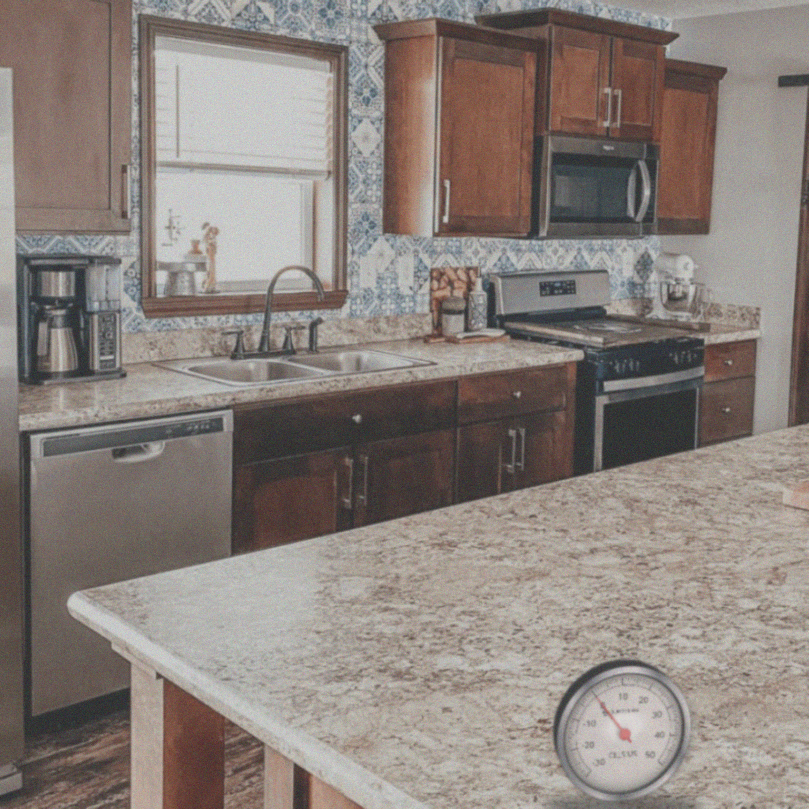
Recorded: 0 °C
